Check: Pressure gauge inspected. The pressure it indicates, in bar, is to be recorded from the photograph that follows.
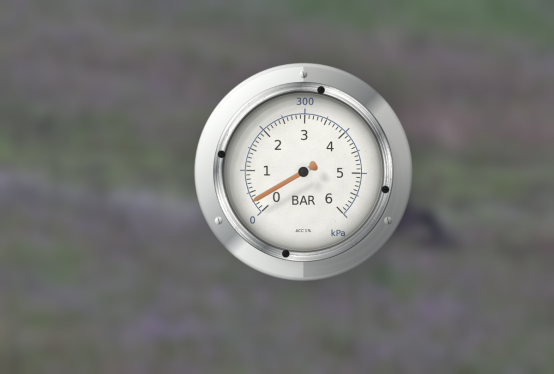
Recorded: 0.3 bar
